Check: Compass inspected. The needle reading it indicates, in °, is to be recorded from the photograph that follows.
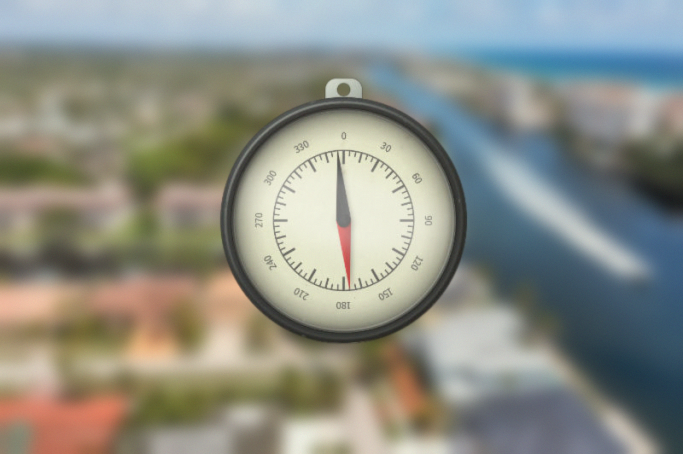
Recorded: 175 °
